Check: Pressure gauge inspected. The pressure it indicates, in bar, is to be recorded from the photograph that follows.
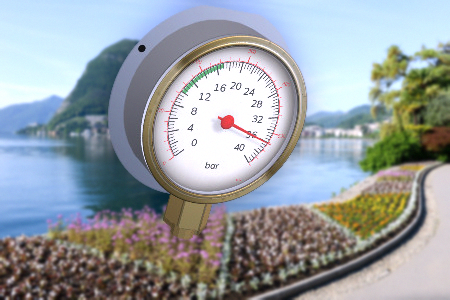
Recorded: 36 bar
